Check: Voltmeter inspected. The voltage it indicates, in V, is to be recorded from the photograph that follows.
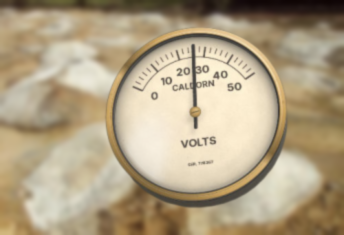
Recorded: 26 V
